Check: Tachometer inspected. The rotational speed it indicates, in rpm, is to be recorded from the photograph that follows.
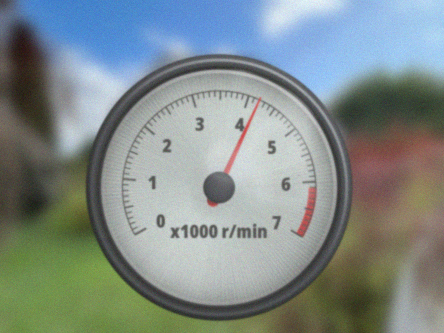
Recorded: 4200 rpm
